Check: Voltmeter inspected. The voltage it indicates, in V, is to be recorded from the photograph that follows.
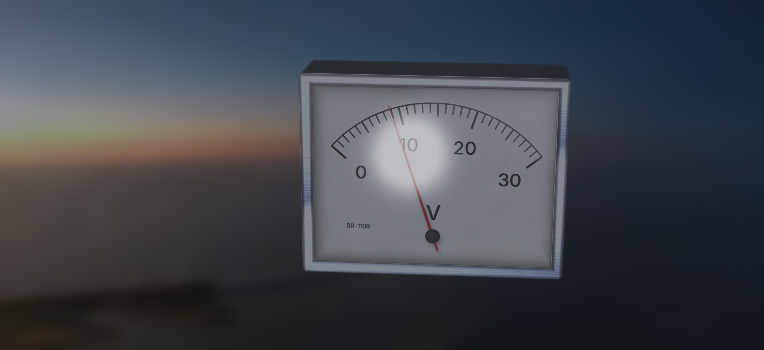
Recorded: 9 V
